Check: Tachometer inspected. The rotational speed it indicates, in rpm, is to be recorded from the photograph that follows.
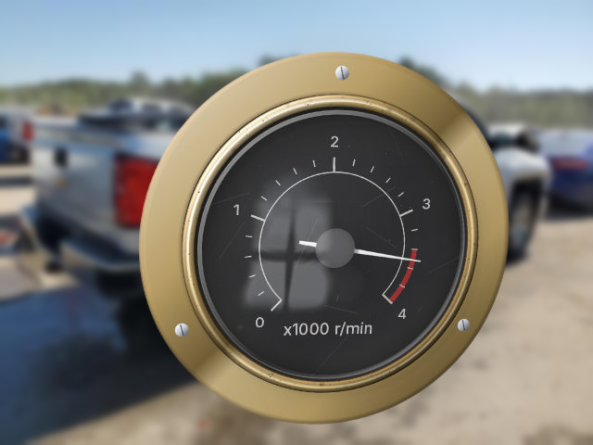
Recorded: 3500 rpm
